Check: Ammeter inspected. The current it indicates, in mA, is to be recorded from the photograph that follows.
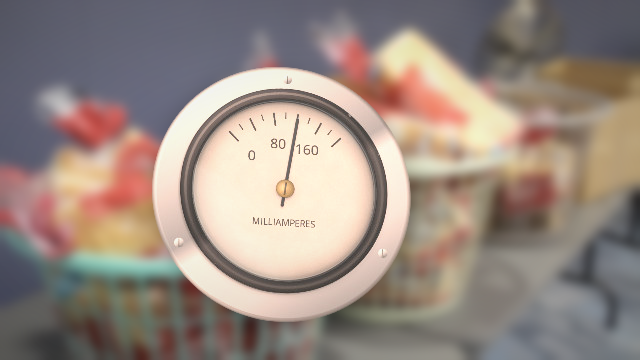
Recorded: 120 mA
